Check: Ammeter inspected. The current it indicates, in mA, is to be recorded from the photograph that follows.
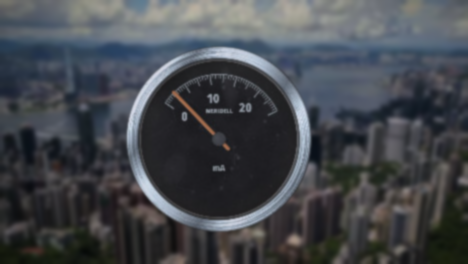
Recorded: 2.5 mA
